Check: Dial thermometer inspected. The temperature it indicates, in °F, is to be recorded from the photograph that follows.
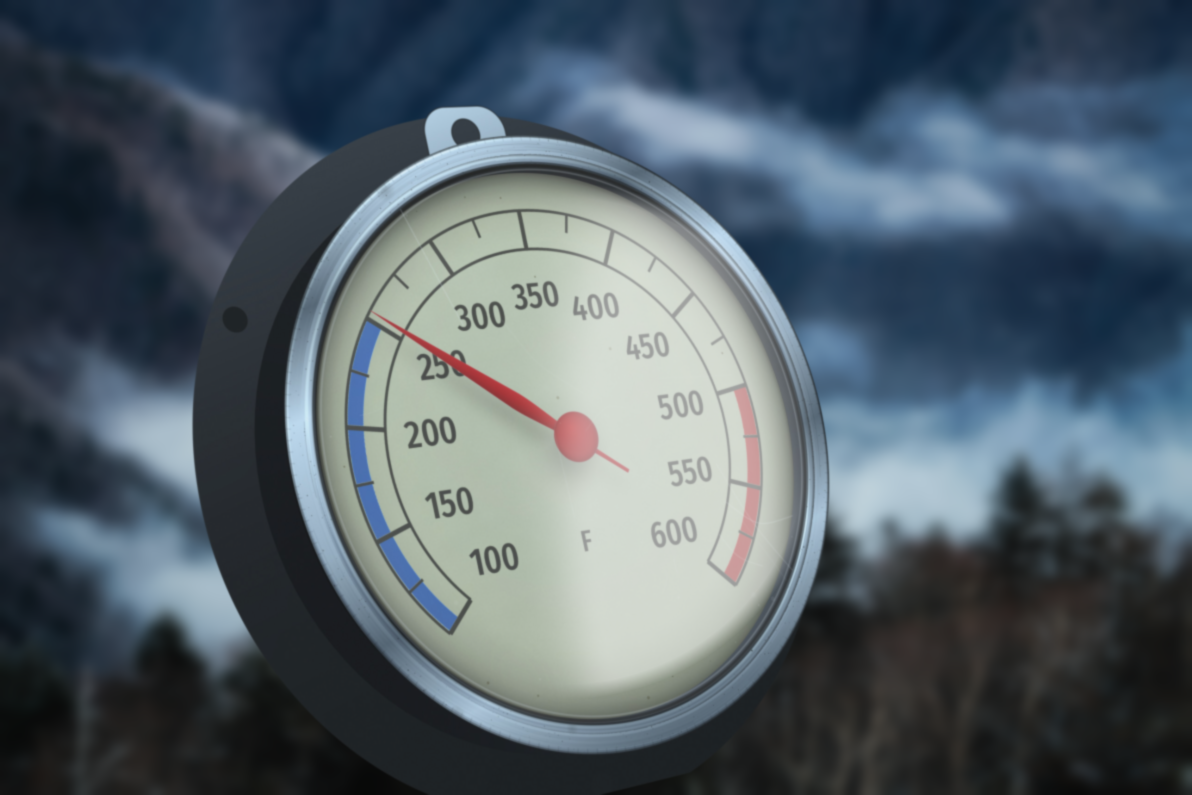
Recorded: 250 °F
